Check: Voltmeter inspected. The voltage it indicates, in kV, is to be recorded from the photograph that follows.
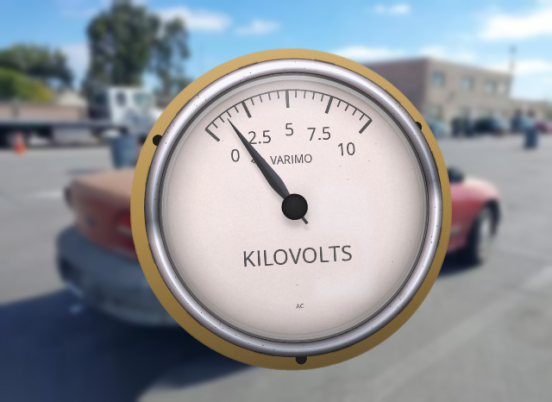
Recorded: 1.25 kV
